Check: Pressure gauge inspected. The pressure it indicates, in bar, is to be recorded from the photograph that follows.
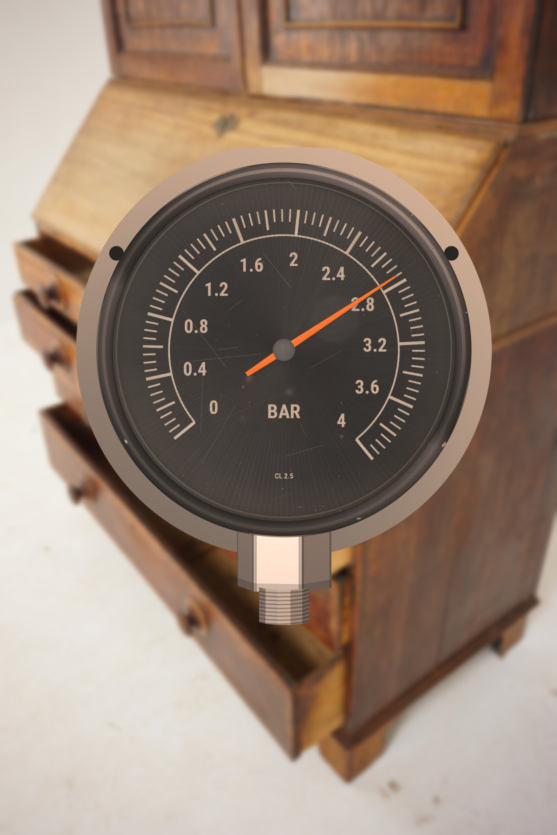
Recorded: 2.75 bar
